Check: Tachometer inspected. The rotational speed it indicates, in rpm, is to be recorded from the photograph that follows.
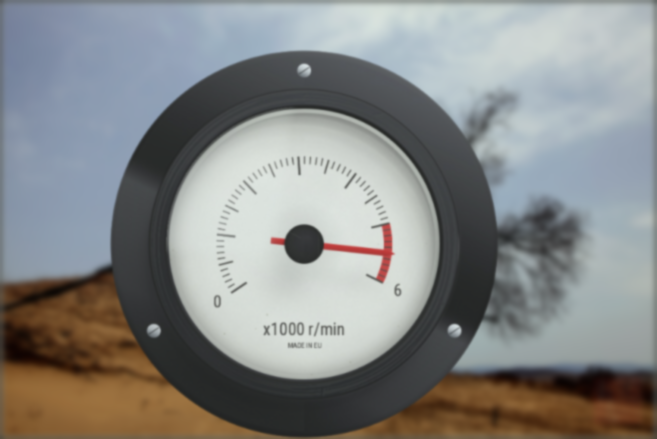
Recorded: 5500 rpm
